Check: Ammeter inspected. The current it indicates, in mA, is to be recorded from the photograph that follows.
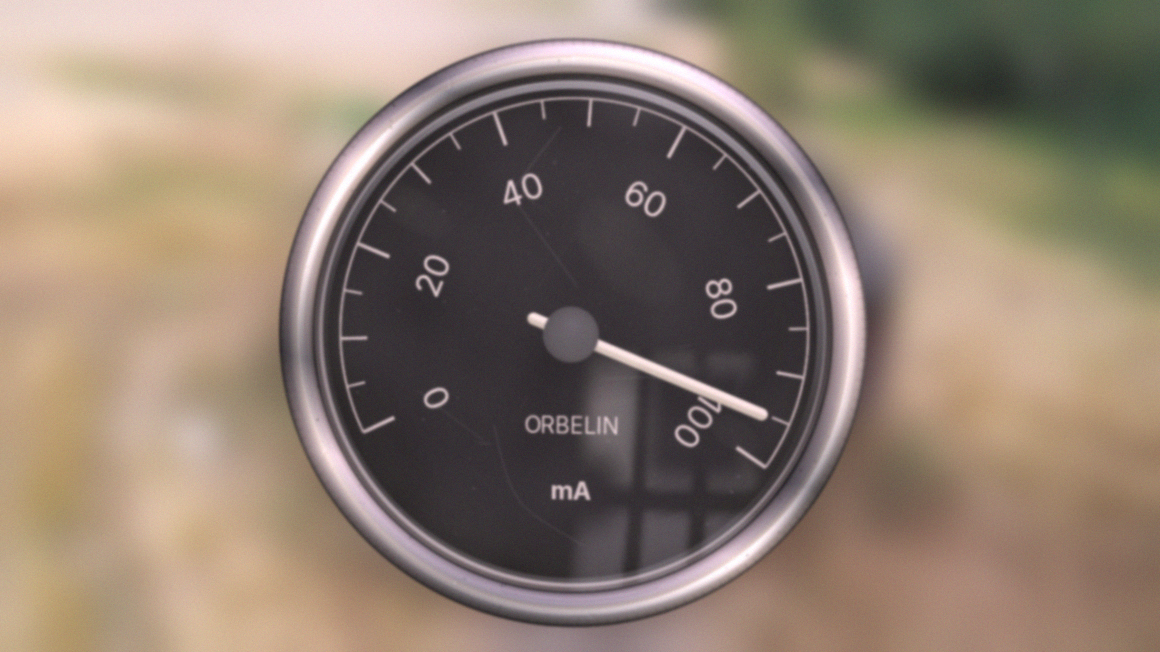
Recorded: 95 mA
